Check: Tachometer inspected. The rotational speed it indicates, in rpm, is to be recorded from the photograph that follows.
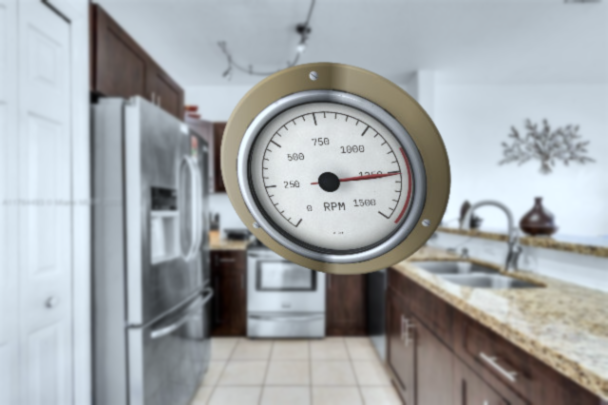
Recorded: 1250 rpm
